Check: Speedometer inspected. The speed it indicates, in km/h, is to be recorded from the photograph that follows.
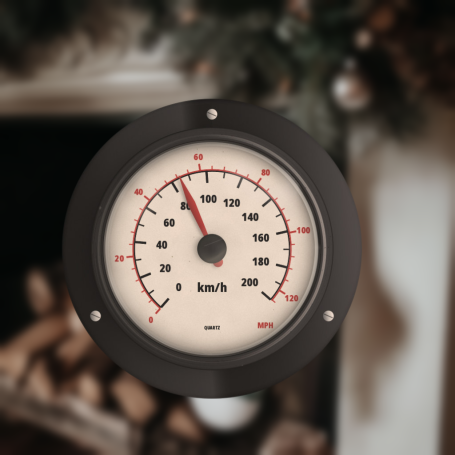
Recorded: 85 km/h
